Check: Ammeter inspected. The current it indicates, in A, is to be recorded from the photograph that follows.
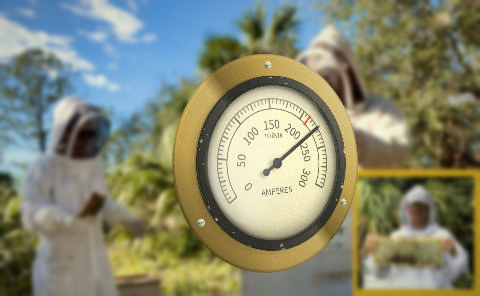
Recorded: 225 A
